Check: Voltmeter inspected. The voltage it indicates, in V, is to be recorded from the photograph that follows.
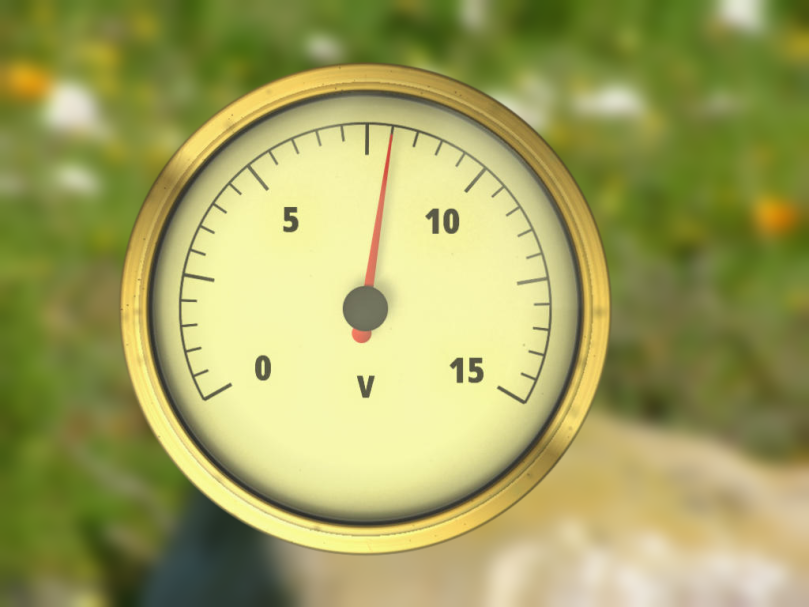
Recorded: 8 V
